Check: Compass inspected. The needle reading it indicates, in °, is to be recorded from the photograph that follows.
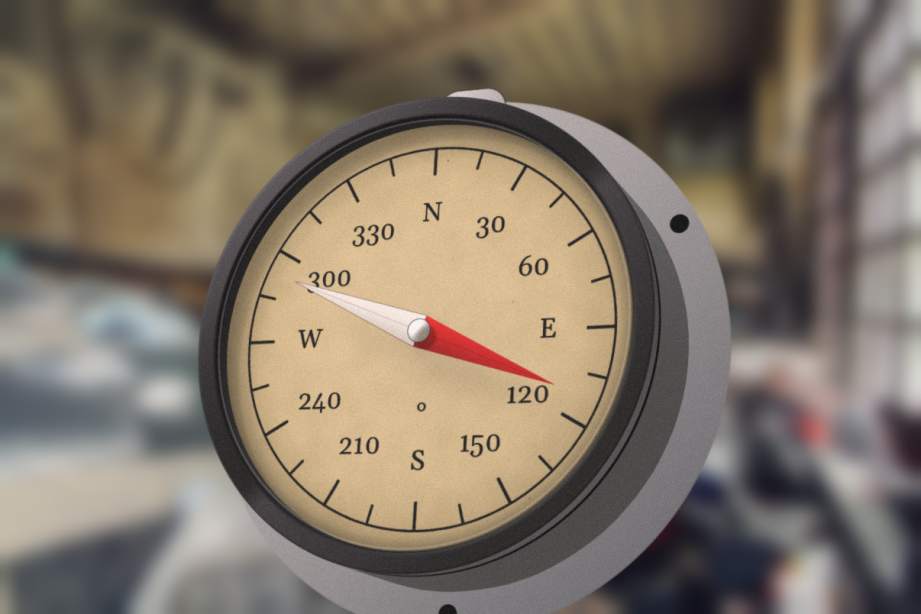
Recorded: 112.5 °
